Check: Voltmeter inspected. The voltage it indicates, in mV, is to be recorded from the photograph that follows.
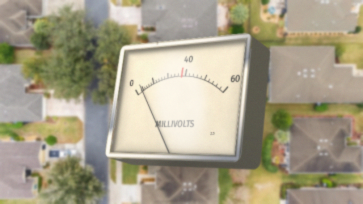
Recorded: 10 mV
